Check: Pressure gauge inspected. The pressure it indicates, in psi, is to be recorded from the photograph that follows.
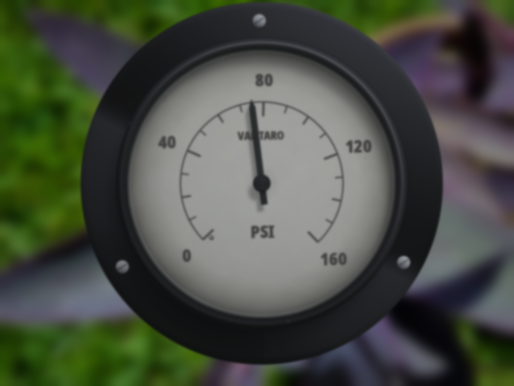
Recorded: 75 psi
